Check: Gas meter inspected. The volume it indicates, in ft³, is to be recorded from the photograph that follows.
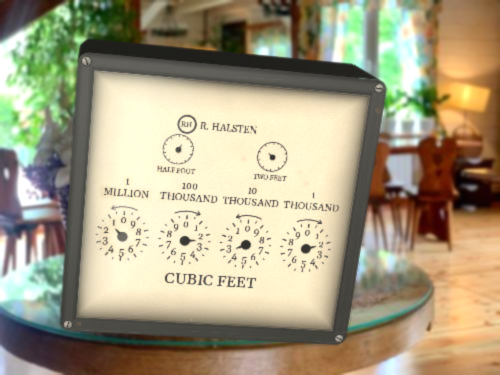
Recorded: 123200 ft³
